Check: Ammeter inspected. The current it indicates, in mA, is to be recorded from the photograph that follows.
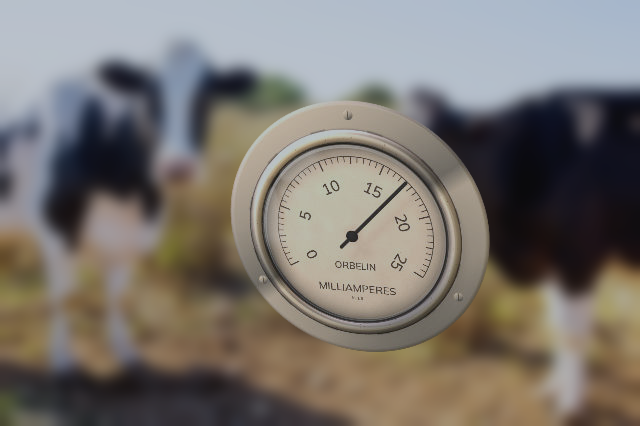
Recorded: 17 mA
